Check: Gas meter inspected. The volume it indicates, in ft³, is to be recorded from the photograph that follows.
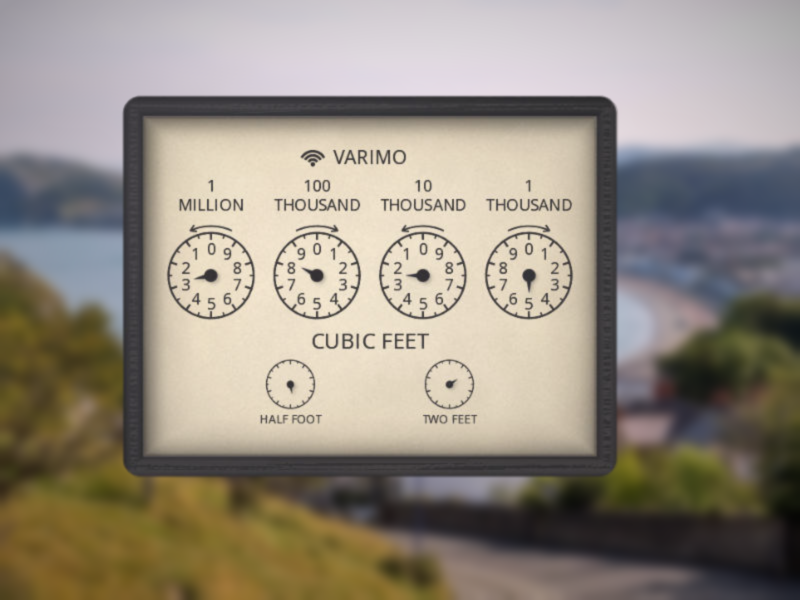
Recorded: 282500 ft³
